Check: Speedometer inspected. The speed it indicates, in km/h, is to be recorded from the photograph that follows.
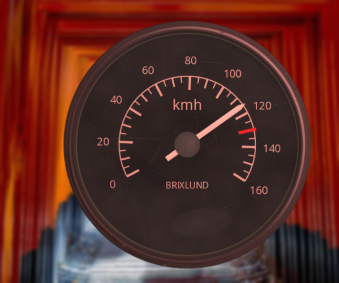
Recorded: 115 km/h
